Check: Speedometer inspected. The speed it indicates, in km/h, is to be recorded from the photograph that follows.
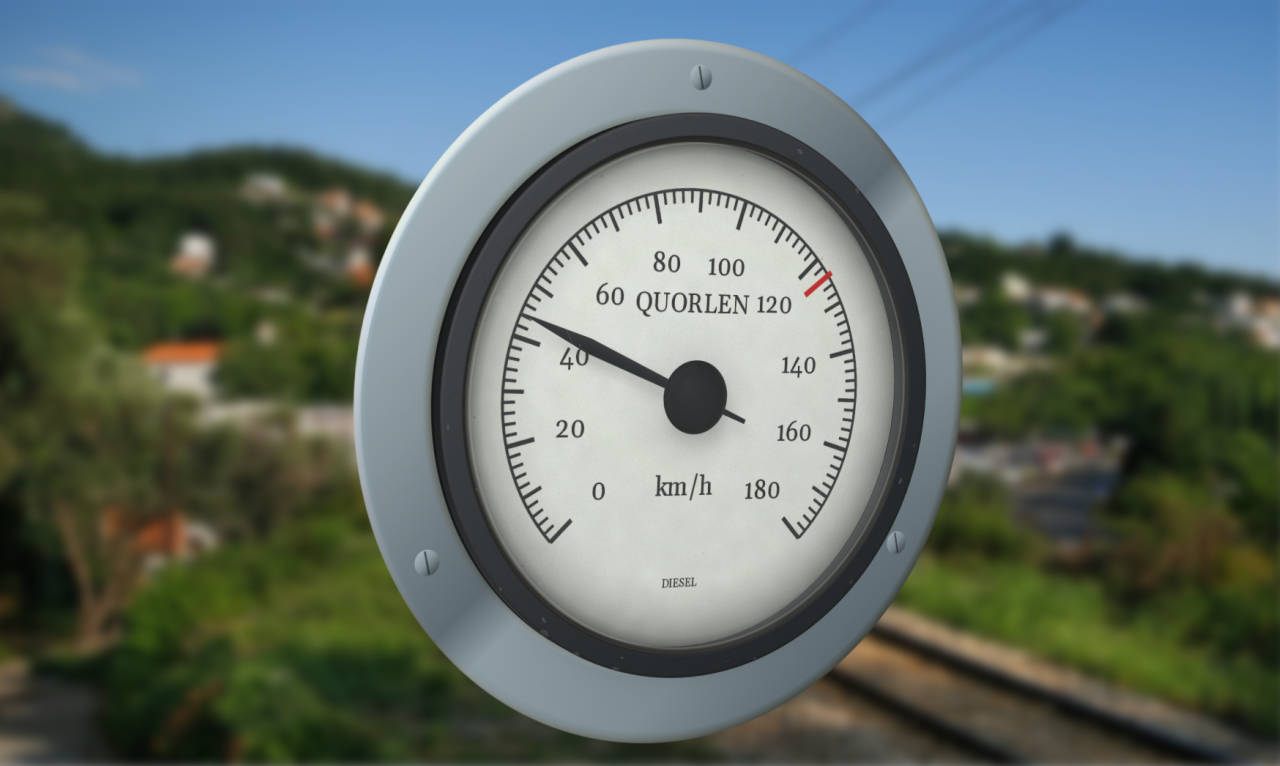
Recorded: 44 km/h
